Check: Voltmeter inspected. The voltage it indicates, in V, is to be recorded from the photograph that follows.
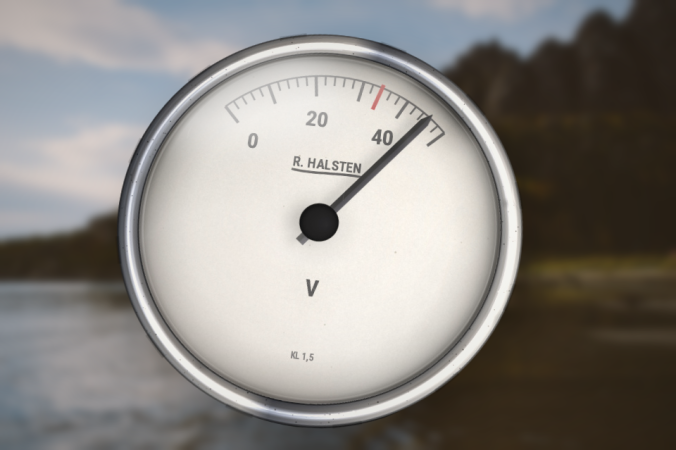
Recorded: 46 V
